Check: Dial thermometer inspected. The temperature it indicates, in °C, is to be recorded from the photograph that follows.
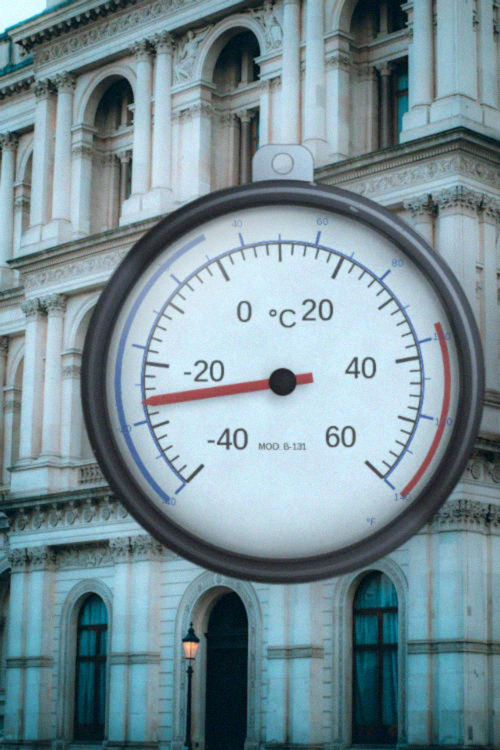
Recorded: -26 °C
